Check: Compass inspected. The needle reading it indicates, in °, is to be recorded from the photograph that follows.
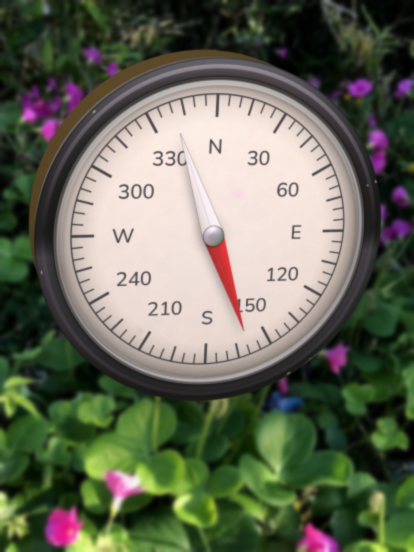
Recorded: 160 °
